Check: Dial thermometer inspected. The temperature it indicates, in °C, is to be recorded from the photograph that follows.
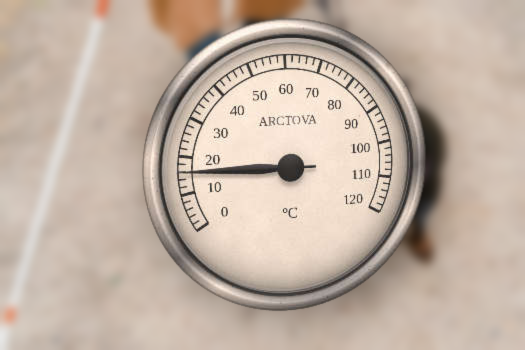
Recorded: 16 °C
